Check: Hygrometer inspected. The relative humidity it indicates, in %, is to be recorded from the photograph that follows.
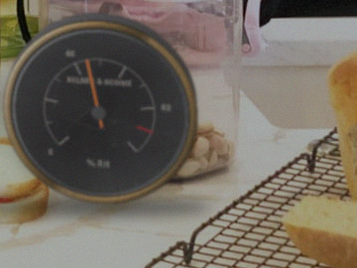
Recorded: 45 %
